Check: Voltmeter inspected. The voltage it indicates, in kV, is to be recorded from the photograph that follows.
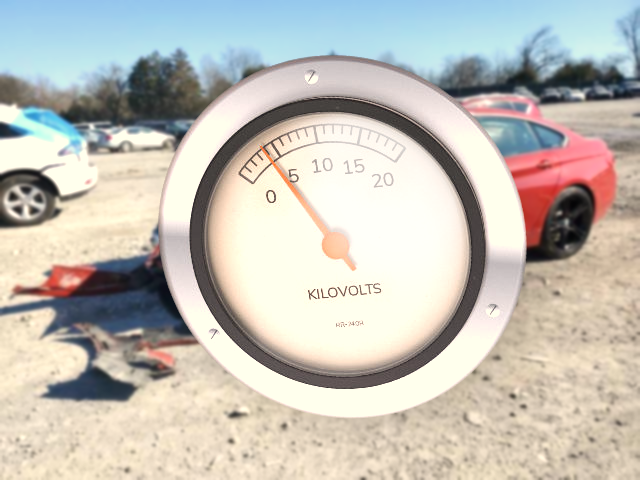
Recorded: 4 kV
